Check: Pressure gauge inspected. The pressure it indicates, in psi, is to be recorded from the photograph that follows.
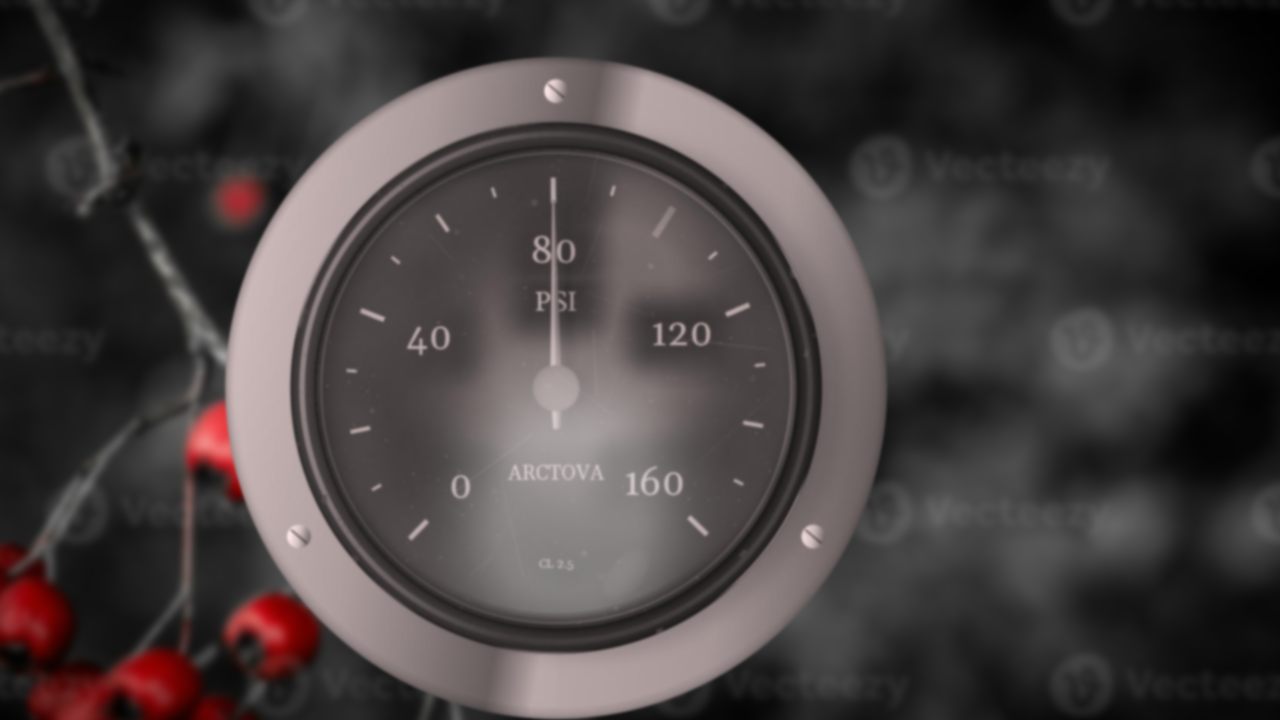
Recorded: 80 psi
